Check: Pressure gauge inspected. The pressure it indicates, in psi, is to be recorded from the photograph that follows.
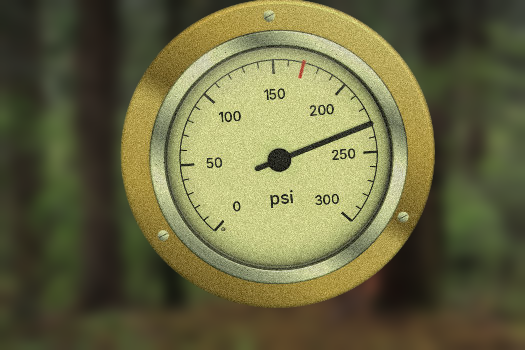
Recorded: 230 psi
